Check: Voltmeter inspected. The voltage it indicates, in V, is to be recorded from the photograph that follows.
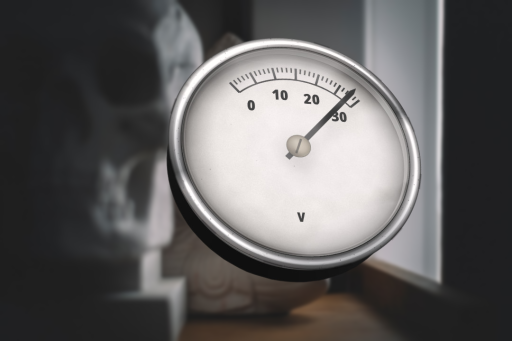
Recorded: 28 V
